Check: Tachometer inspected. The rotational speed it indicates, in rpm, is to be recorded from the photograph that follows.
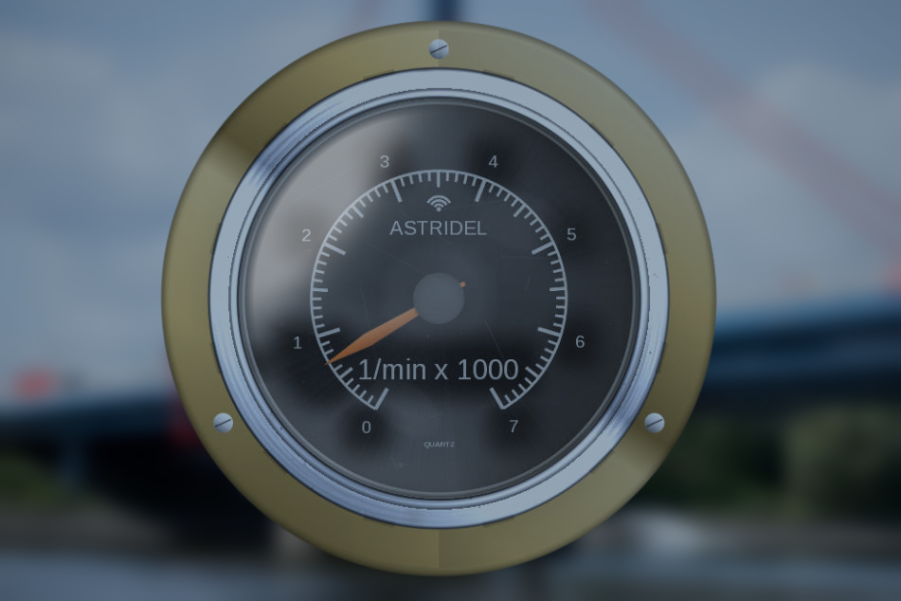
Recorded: 700 rpm
